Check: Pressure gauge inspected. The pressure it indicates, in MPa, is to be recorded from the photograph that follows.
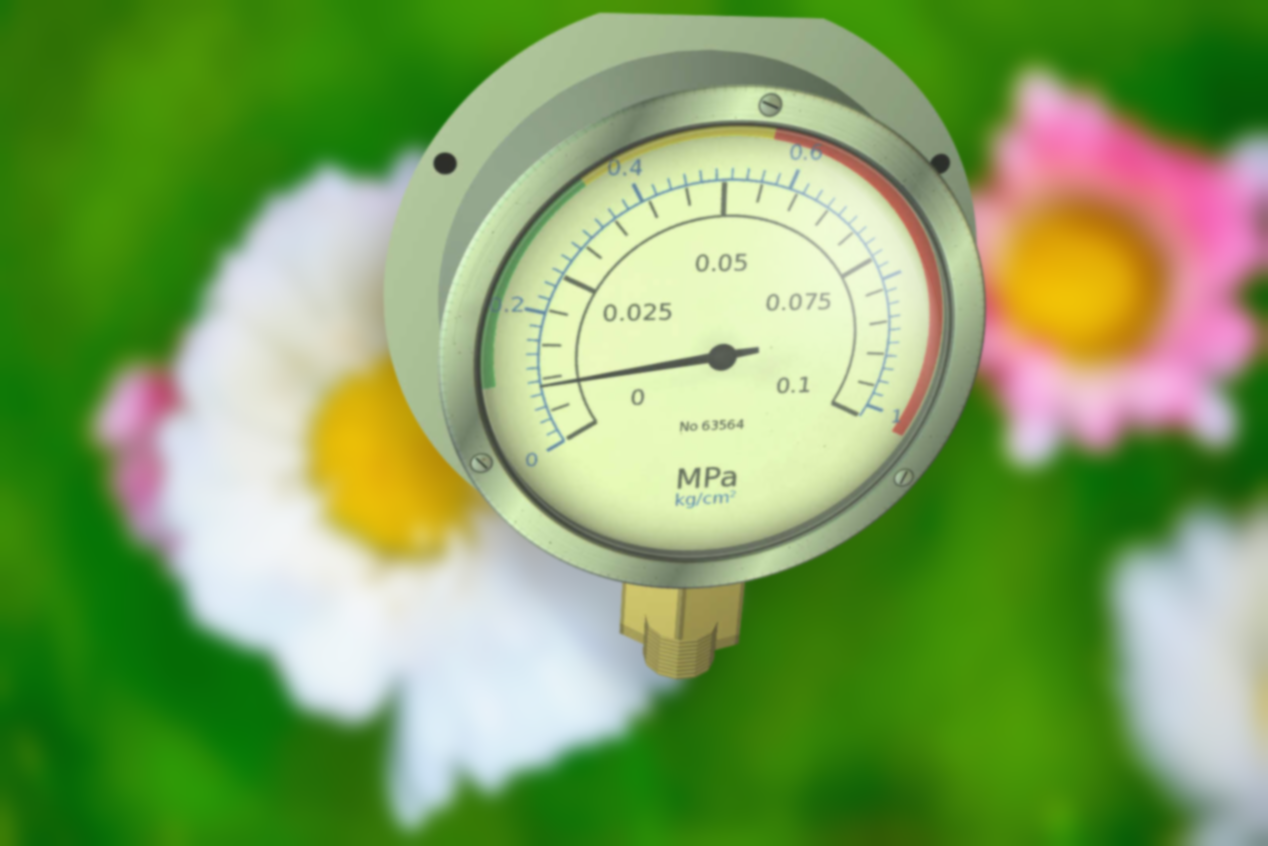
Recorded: 0.01 MPa
